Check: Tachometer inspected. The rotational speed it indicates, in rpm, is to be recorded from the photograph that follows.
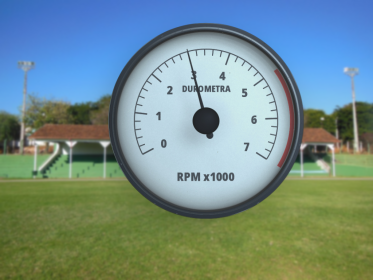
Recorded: 3000 rpm
